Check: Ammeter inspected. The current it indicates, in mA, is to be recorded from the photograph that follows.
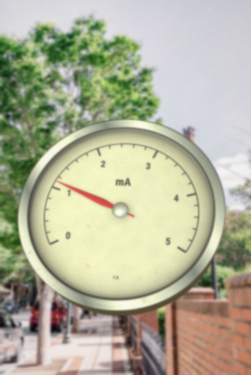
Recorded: 1.1 mA
